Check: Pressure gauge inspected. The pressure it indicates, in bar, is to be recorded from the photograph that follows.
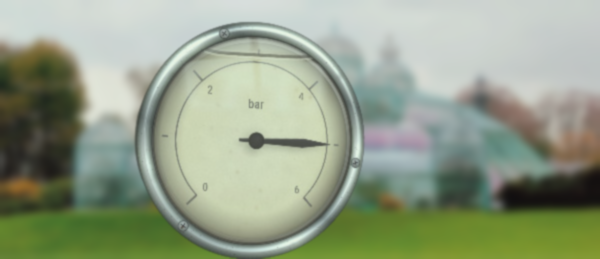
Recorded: 5 bar
